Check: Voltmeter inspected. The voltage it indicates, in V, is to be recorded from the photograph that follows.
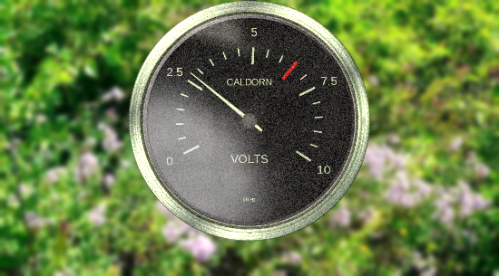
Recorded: 2.75 V
